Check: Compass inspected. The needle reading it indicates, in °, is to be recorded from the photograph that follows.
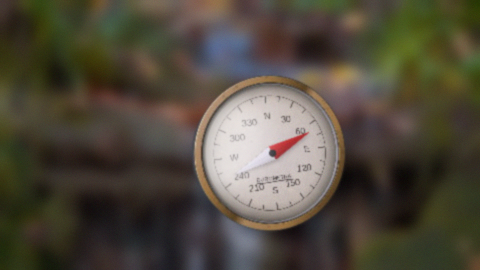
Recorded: 67.5 °
